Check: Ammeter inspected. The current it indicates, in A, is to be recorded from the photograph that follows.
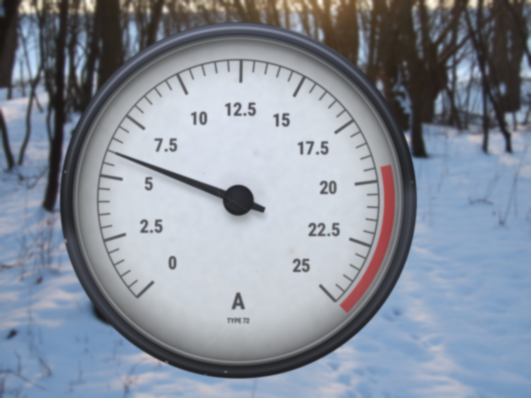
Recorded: 6 A
